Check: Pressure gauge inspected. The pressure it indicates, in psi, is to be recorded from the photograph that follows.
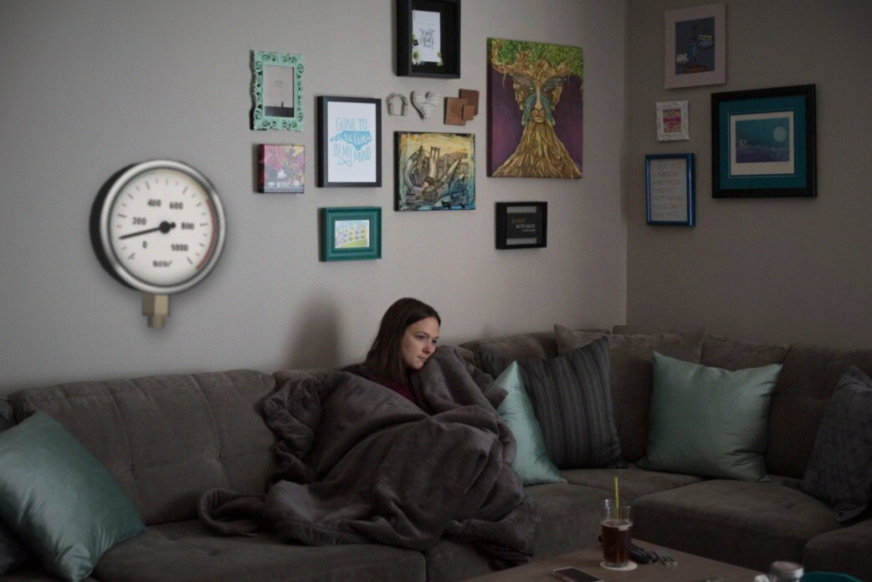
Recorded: 100 psi
